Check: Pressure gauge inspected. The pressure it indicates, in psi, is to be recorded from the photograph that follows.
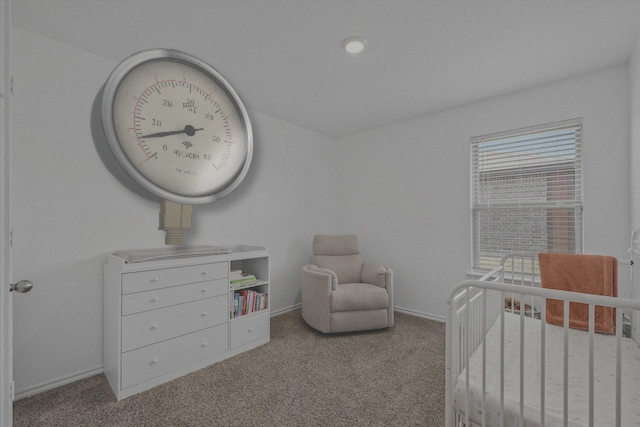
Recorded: 5 psi
